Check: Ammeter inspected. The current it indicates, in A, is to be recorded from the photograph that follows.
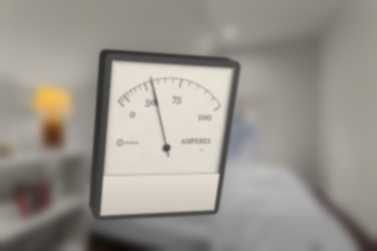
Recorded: 55 A
